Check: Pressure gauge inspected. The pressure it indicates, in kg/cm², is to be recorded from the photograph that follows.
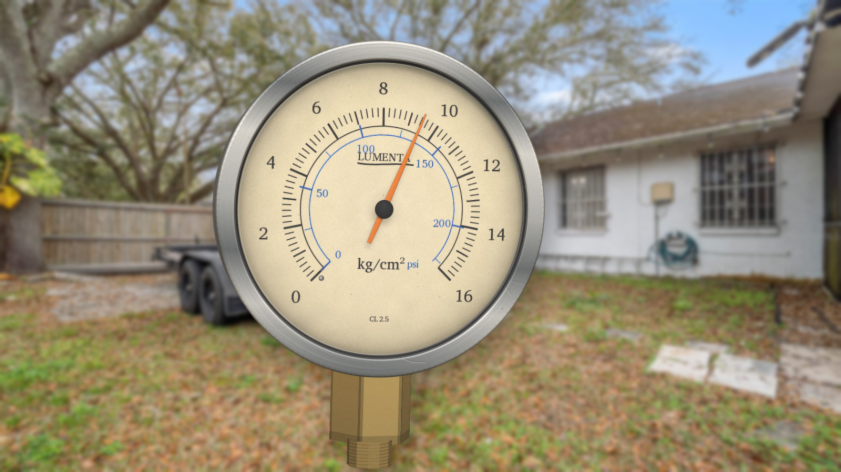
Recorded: 9.4 kg/cm²
